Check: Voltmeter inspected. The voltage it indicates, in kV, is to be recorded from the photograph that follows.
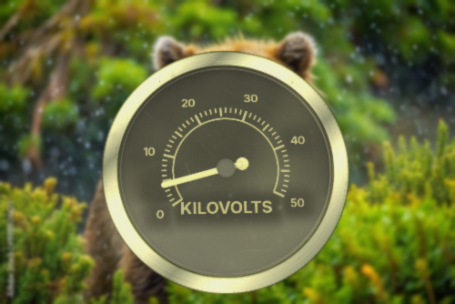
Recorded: 4 kV
